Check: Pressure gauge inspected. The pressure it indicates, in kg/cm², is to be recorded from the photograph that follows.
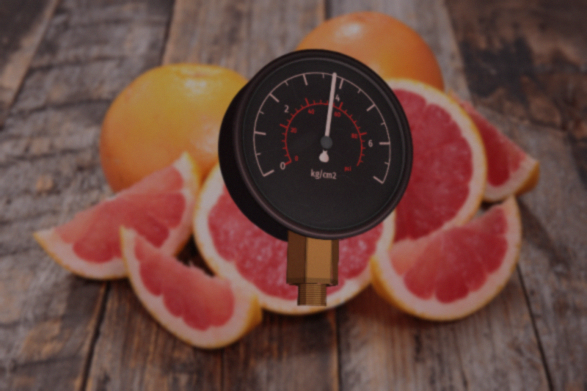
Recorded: 3.75 kg/cm²
